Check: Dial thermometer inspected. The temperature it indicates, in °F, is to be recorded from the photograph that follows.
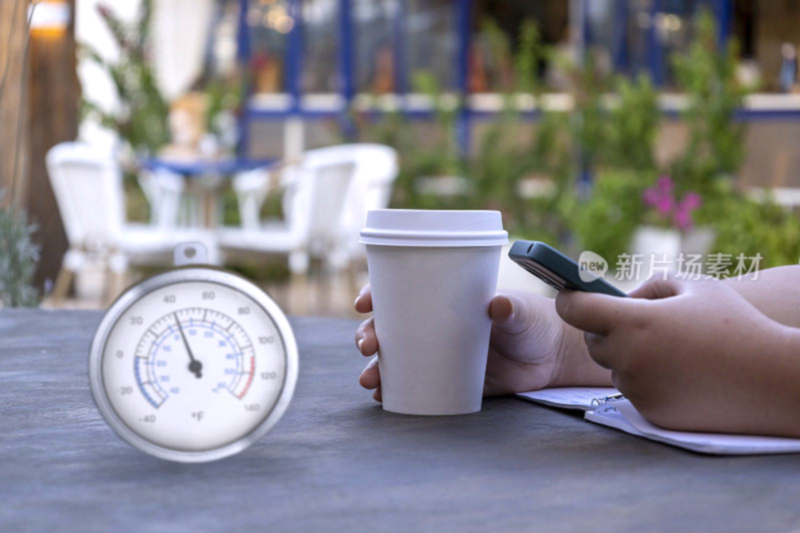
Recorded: 40 °F
